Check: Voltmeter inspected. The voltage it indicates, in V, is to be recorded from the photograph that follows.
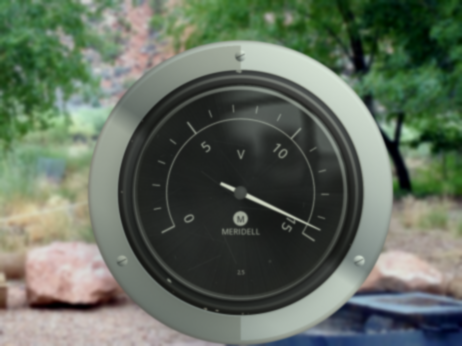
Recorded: 14.5 V
